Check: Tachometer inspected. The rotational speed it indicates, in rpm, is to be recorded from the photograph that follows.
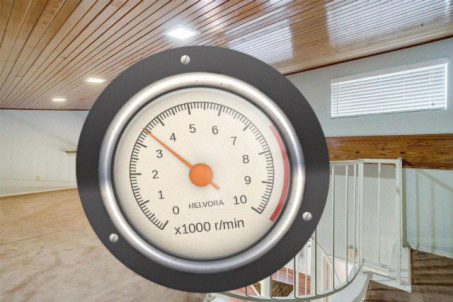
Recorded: 3500 rpm
